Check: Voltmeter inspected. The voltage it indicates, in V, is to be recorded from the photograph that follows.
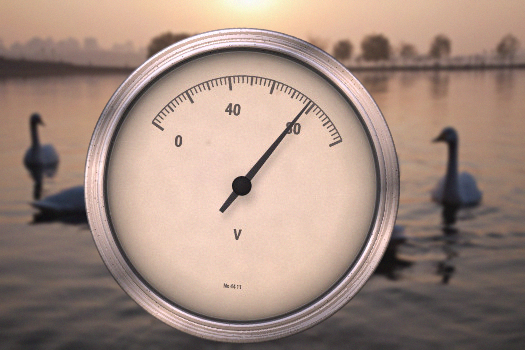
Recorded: 78 V
